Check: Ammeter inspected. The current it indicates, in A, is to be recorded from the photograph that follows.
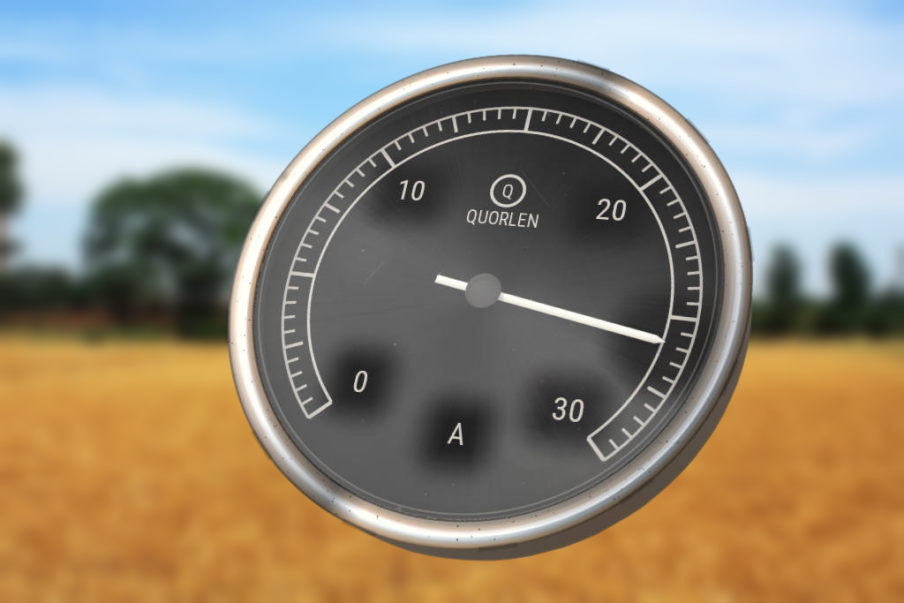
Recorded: 26 A
